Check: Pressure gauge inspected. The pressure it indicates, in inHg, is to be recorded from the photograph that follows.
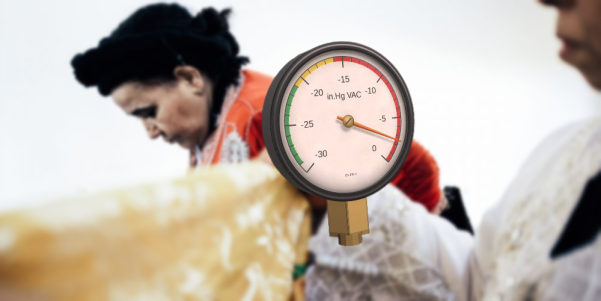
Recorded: -2.5 inHg
